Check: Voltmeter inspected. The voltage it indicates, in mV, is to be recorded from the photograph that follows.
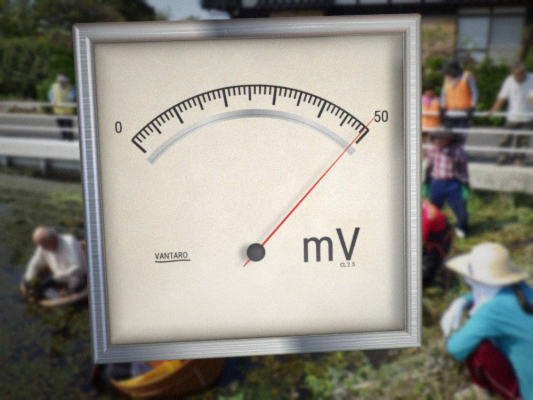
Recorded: 49 mV
